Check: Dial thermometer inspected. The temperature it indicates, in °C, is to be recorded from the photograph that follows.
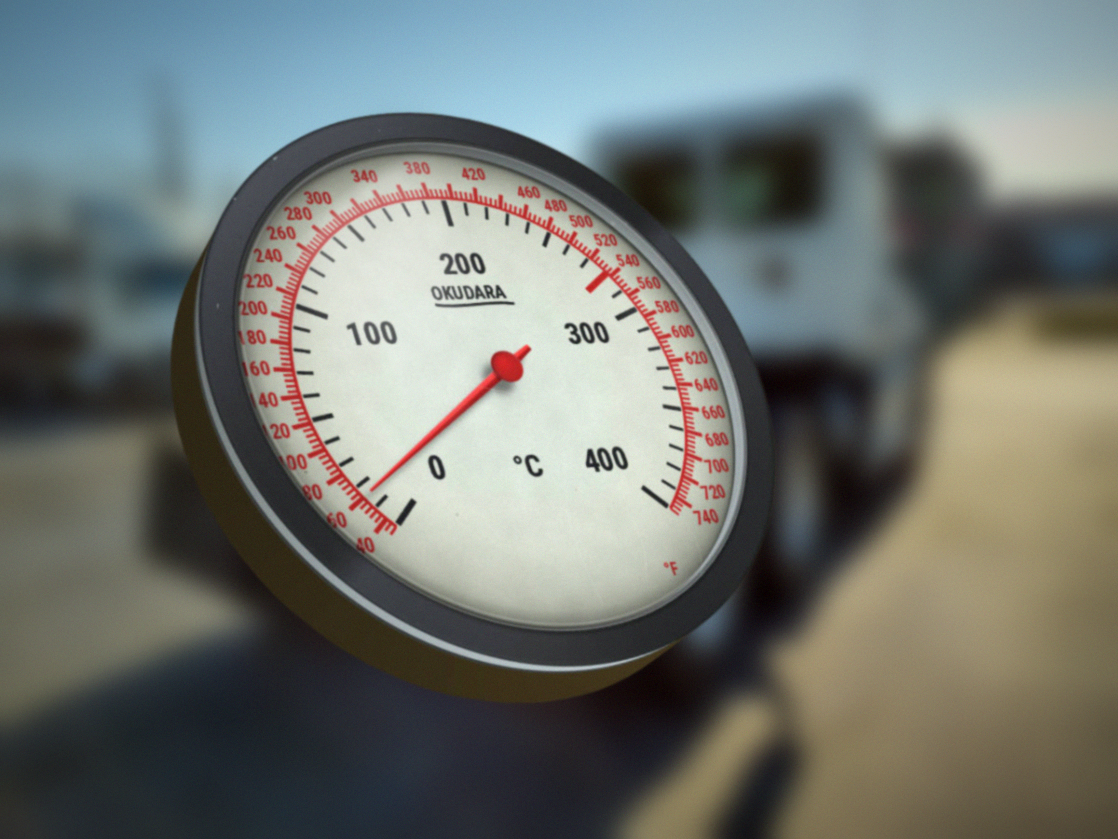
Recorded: 15 °C
